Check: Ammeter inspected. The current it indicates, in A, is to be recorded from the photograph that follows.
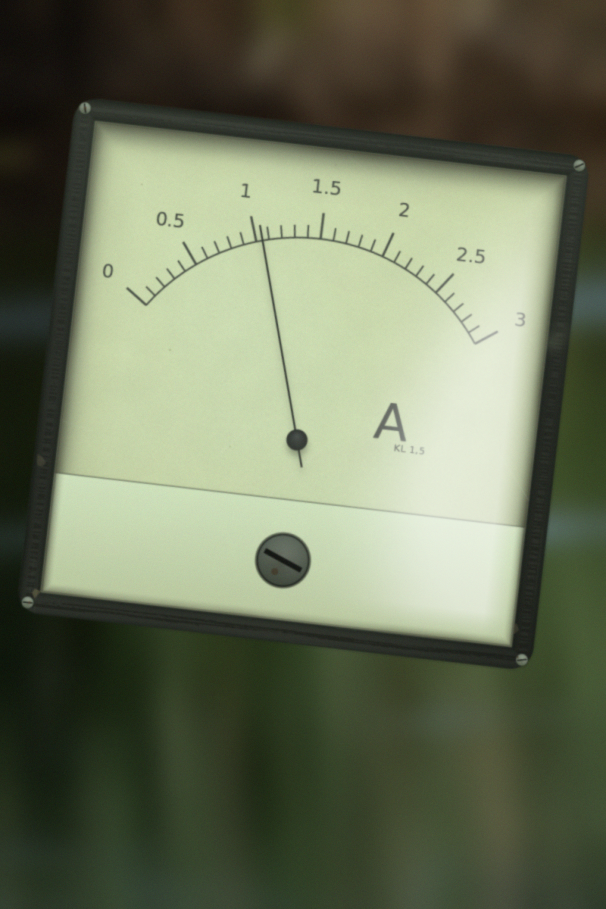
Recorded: 1.05 A
